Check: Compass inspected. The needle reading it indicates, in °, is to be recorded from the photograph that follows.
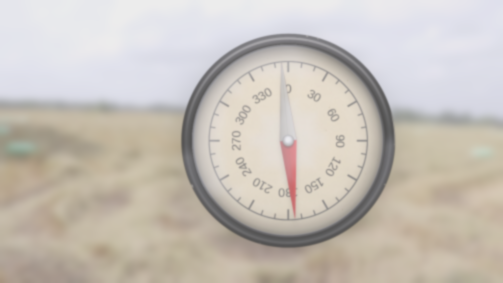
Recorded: 175 °
